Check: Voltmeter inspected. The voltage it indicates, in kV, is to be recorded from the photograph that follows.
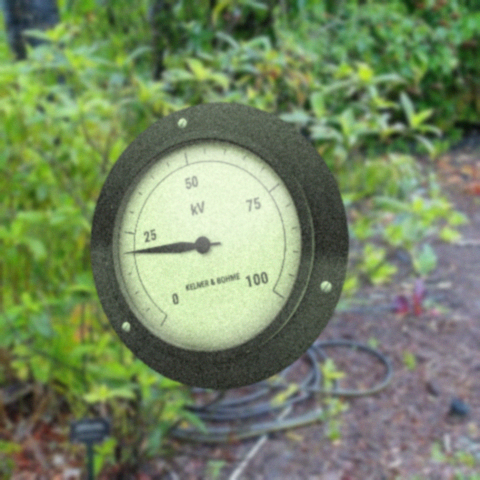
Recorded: 20 kV
